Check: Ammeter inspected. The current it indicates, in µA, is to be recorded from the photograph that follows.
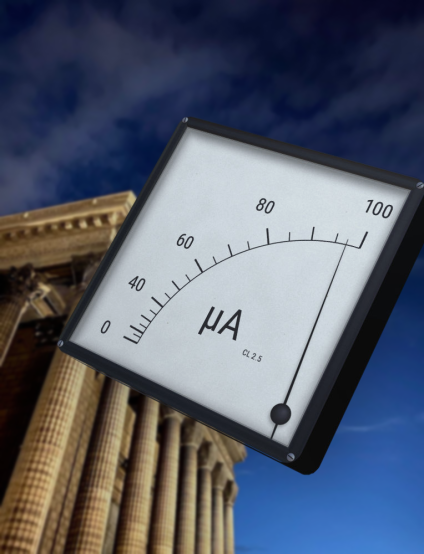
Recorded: 97.5 µA
